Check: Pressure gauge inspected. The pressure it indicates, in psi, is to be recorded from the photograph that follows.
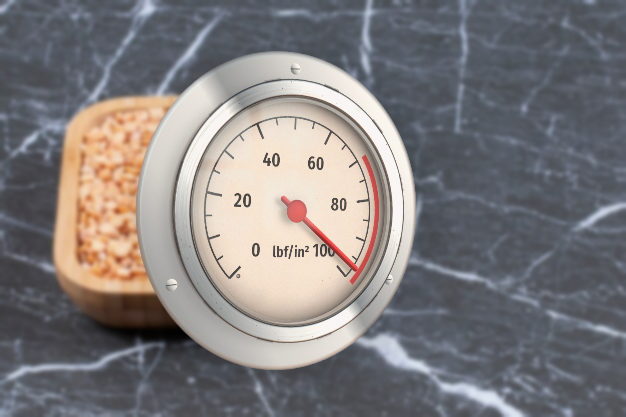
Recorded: 97.5 psi
